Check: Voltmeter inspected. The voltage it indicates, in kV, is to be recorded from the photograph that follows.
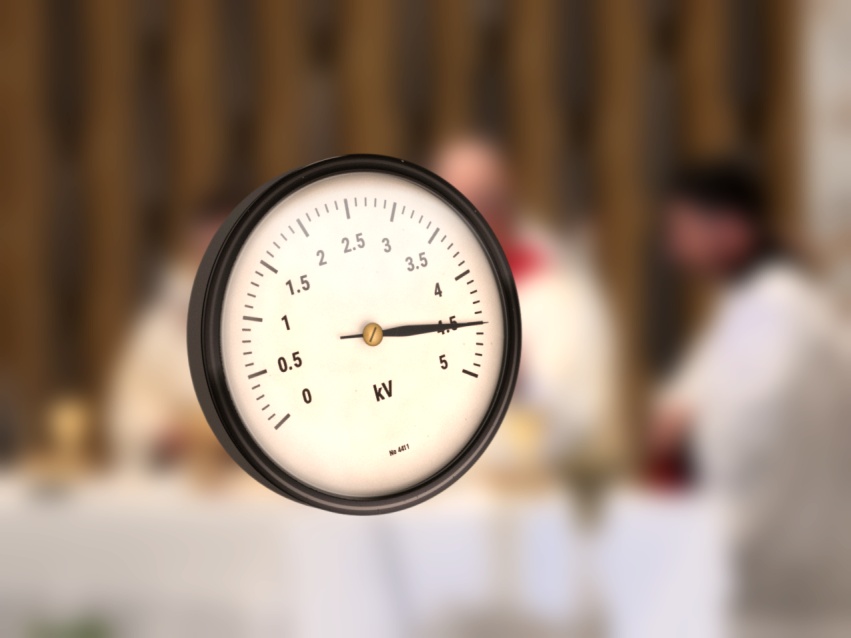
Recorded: 4.5 kV
